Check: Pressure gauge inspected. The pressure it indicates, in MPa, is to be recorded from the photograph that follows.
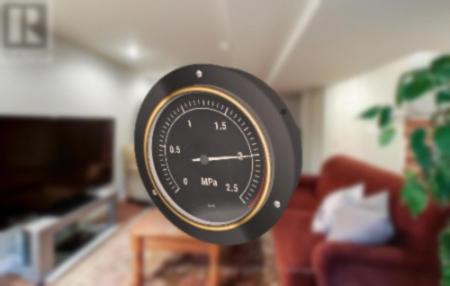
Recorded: 2 MPa
